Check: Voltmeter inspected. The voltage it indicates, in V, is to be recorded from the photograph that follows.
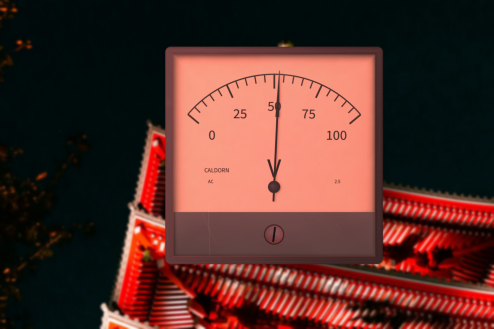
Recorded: 52.5 V
